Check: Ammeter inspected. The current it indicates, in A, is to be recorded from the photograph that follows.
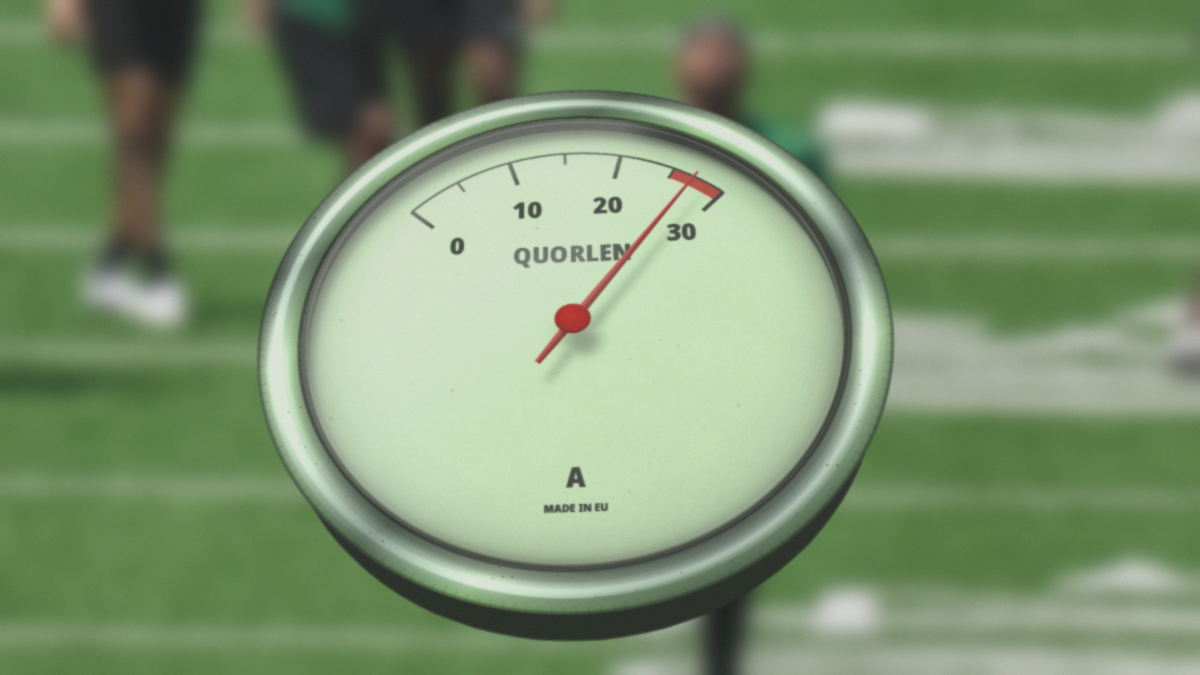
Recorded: 27.5 A
